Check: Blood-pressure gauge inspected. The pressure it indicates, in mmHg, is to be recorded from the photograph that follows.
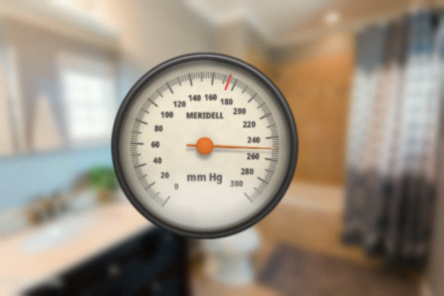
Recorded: 250 mmHg
